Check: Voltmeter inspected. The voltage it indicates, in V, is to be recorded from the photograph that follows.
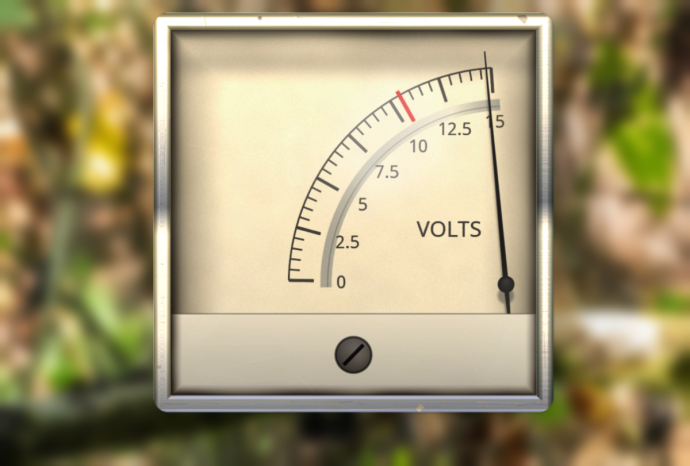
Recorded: 14.75 V
